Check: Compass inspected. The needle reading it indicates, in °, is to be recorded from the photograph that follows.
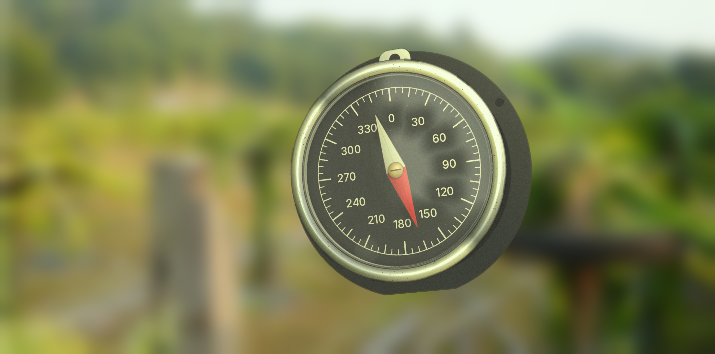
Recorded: 165 °
